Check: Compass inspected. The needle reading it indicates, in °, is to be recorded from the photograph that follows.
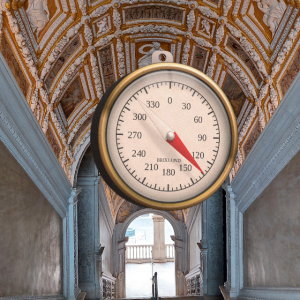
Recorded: 135 °
